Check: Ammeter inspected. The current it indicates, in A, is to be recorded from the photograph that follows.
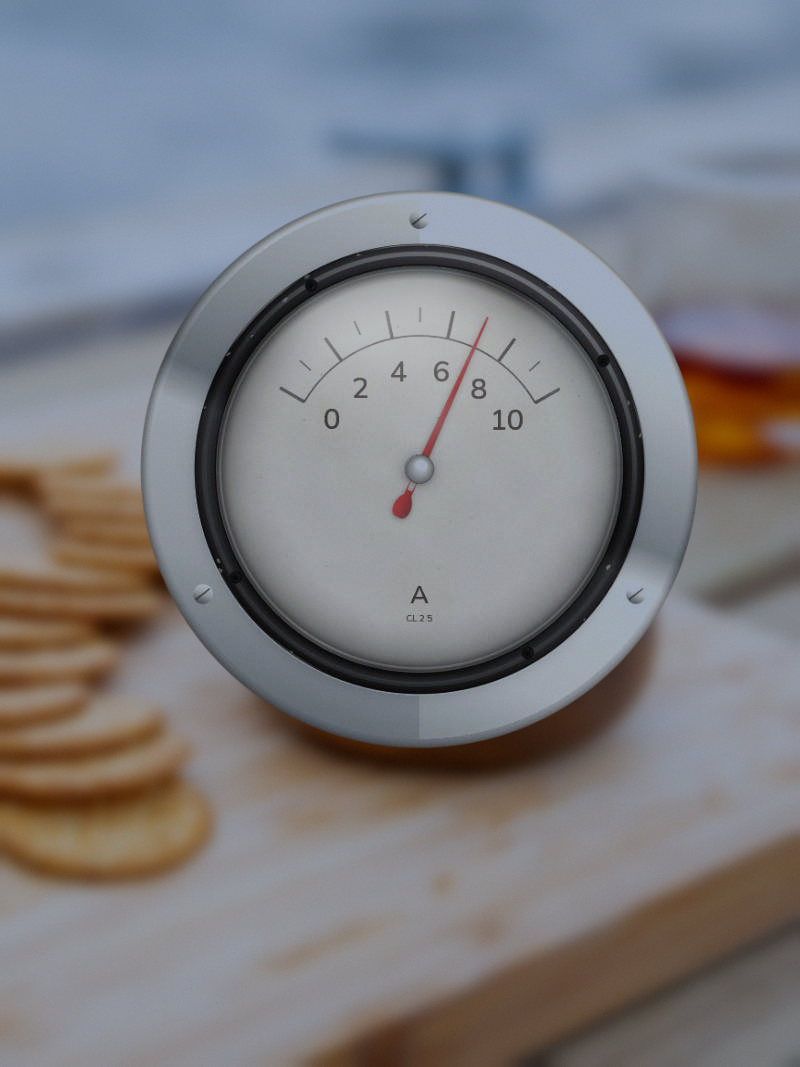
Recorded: 7 A
